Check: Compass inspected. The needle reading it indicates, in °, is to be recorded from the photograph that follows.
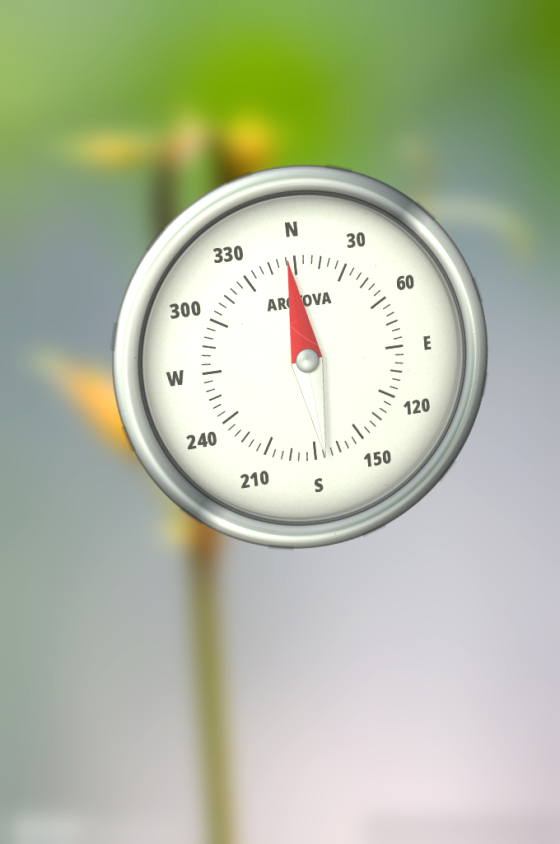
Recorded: 355 °
